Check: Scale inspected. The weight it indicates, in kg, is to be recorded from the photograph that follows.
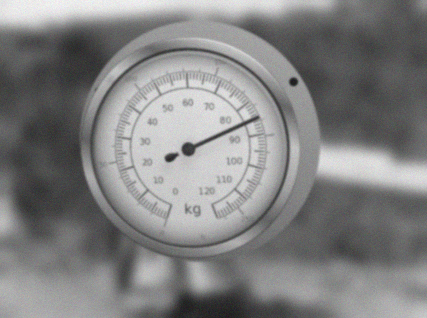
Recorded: 85 kg
